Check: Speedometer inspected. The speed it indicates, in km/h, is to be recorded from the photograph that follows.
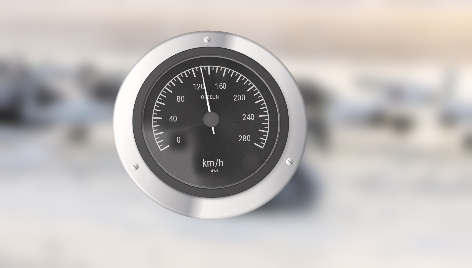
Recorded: 130 km/h
